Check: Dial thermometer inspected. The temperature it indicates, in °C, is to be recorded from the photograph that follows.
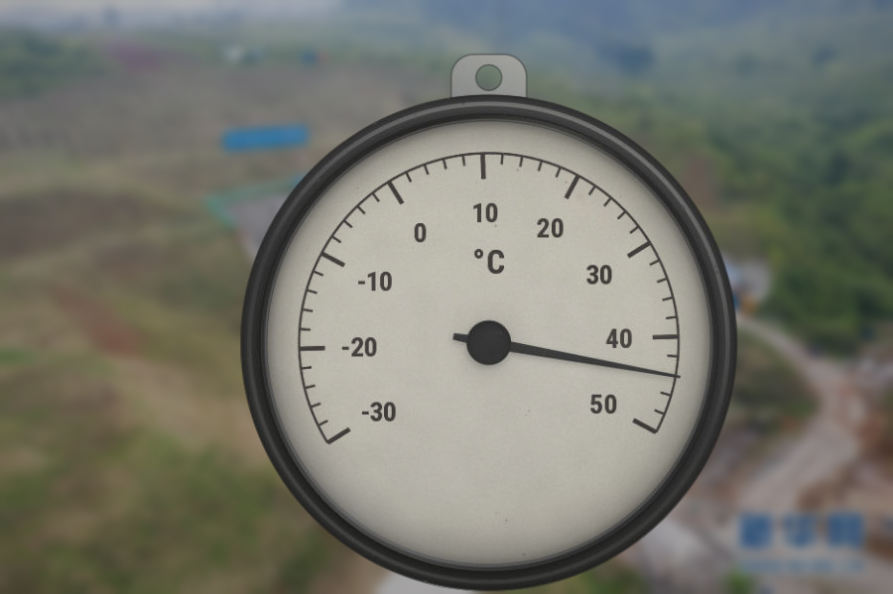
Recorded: 44 °C
